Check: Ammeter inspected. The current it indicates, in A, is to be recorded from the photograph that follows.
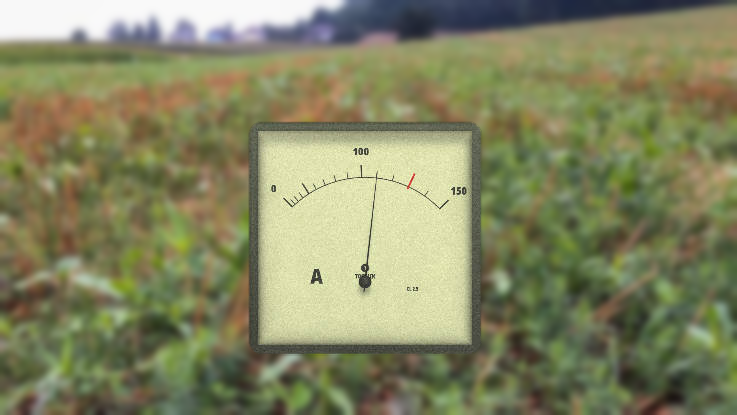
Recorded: 110 A
